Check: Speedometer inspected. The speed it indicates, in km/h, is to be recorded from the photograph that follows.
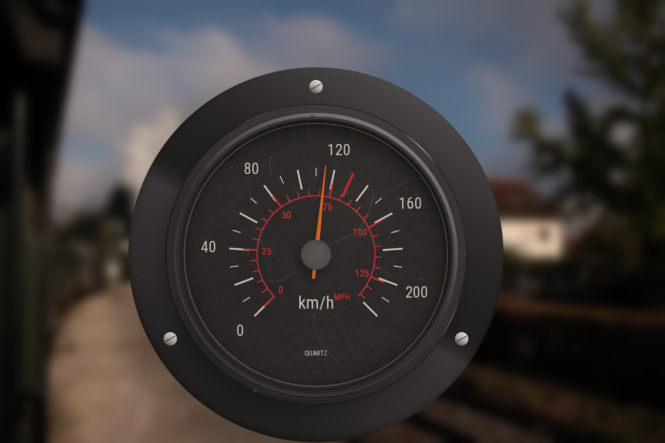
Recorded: 115 km/h
